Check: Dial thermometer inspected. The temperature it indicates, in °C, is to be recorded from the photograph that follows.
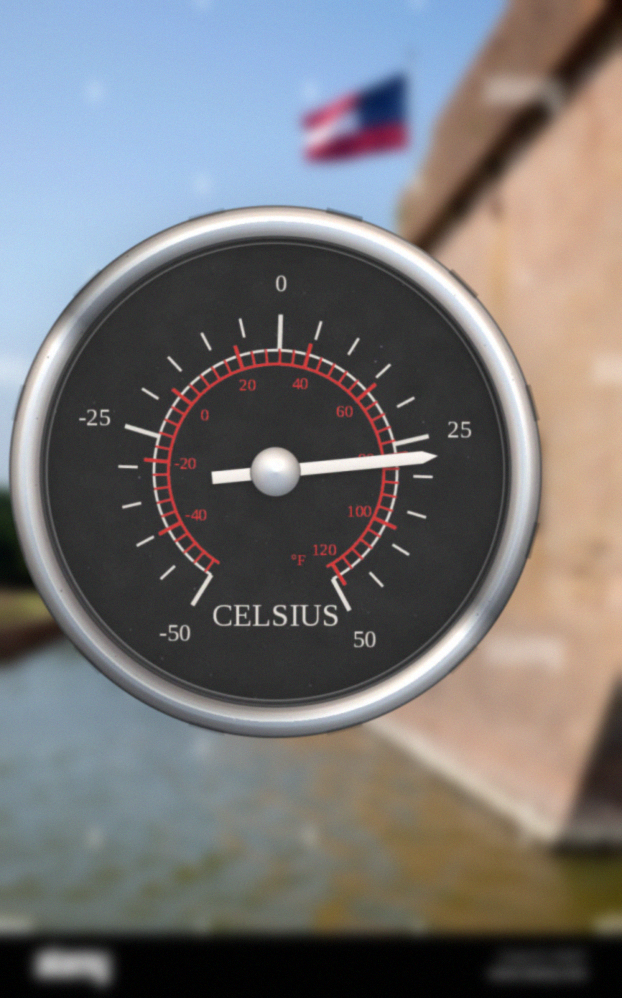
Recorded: 27.5 °C
